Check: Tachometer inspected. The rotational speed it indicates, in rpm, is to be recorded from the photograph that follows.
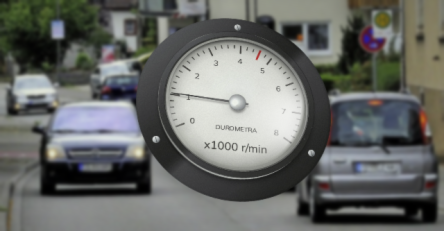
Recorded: 1000 rpm
